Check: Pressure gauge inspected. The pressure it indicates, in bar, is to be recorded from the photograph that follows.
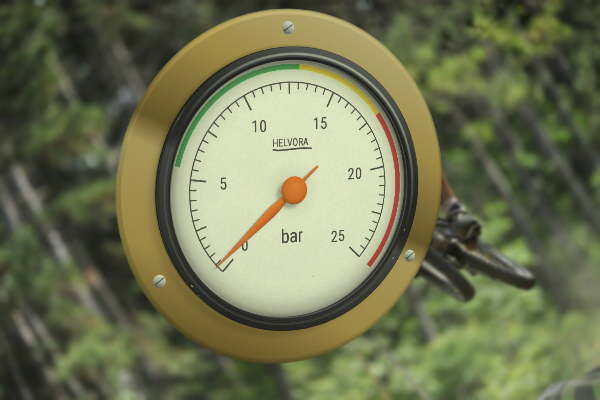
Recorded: 0.5 bar
